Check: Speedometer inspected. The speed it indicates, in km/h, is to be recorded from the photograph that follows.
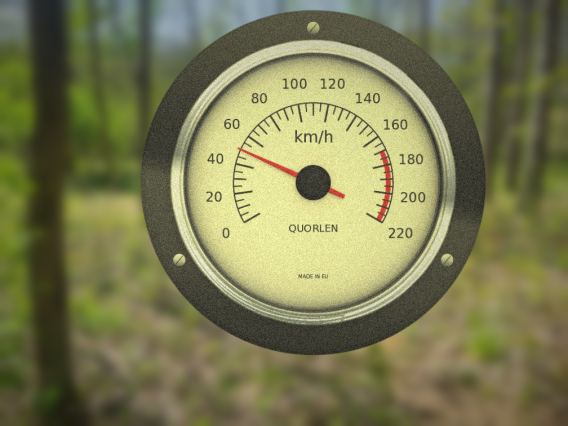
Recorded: 50 km/h
